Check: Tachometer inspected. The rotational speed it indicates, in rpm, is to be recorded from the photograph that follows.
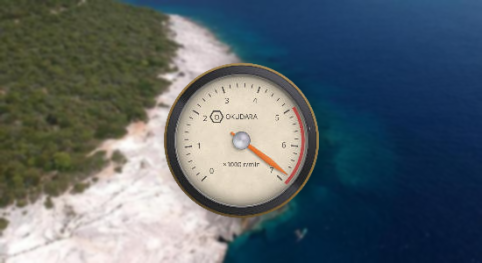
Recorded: 6800 rpm
